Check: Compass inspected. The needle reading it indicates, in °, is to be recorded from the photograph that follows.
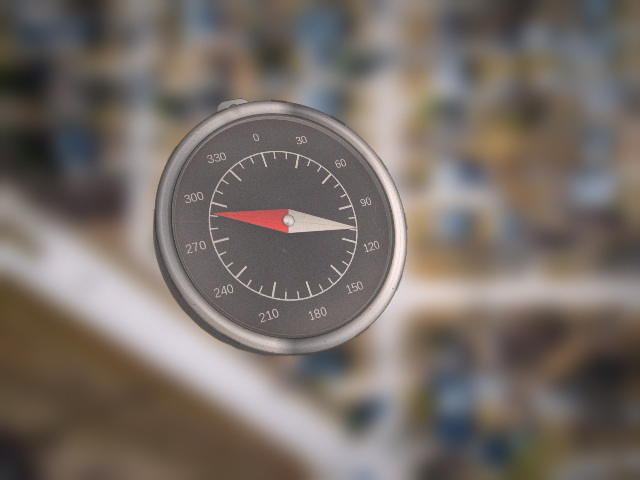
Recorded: 290 °
